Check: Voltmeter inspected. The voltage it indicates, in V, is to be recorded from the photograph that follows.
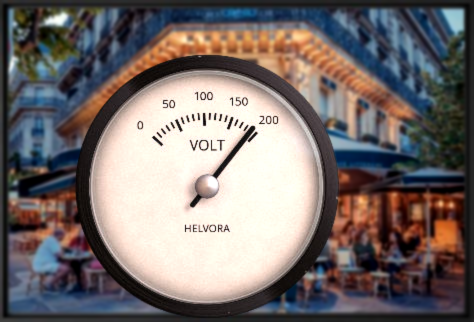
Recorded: 190 V
